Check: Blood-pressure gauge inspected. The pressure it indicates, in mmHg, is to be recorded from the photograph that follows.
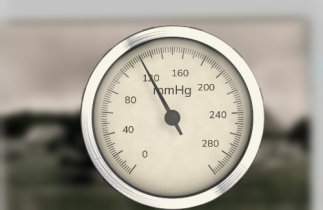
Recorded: 120 mmHg
